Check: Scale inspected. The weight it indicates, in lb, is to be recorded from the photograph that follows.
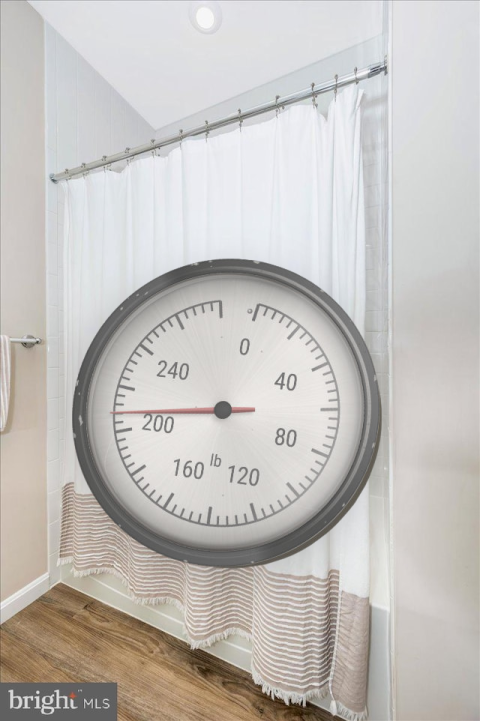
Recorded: 208 lb
